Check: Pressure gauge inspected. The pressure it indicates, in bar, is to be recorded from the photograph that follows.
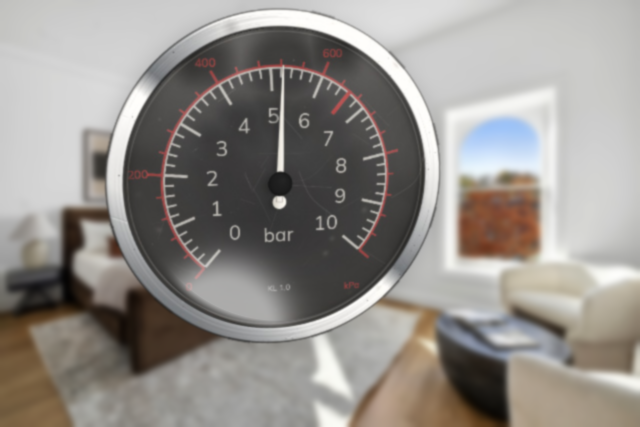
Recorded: 5.2 bar
